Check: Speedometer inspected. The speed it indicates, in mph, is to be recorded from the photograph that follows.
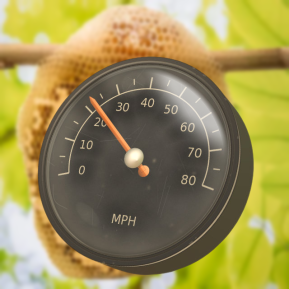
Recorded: 22.5 mph
